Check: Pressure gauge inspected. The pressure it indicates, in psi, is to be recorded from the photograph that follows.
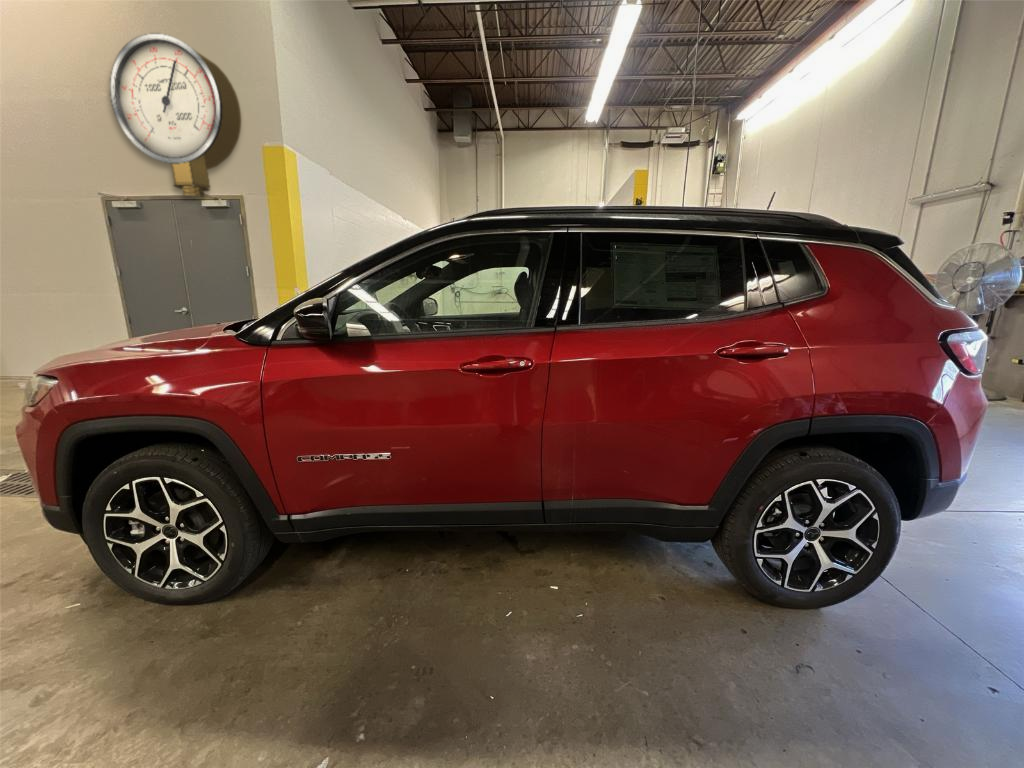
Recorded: 1800 psi
